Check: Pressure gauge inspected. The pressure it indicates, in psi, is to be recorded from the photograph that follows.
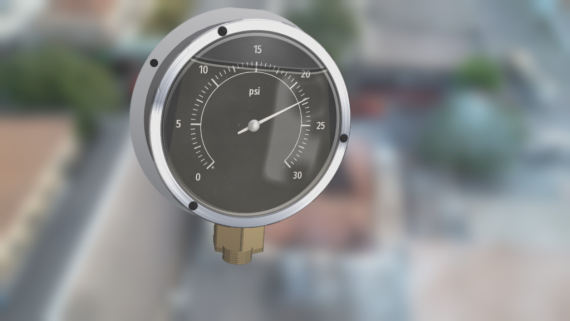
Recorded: 22 psi
